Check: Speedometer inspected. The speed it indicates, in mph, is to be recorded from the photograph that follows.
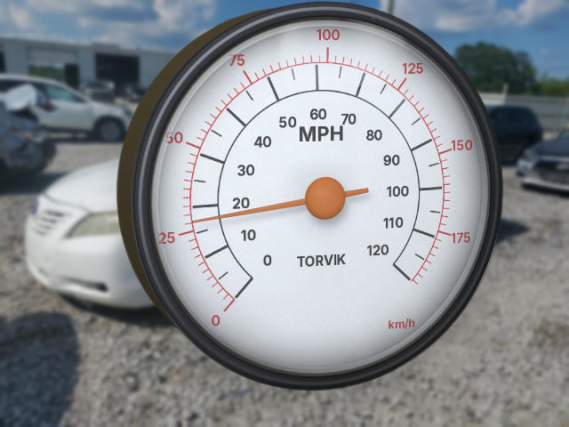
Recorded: 17.5 mph
